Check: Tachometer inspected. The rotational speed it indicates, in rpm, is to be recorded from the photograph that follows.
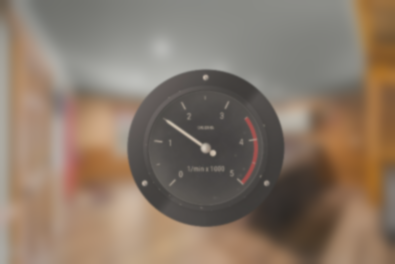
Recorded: 1500 rpm
